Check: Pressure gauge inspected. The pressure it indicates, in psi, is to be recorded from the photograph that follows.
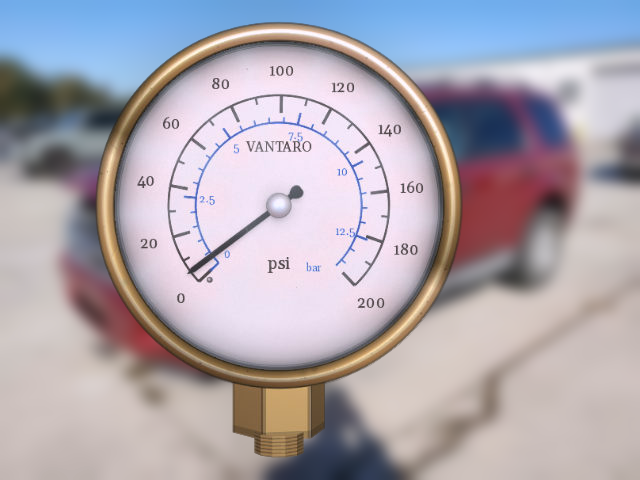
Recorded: 5 psi
